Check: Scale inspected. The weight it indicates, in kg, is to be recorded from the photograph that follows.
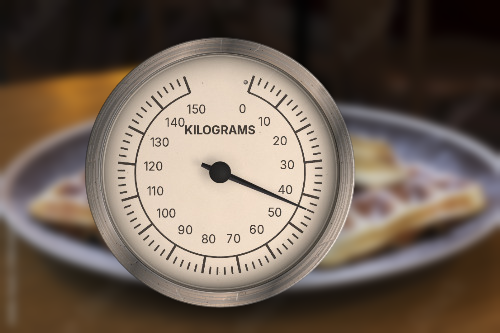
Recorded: 44 kg
